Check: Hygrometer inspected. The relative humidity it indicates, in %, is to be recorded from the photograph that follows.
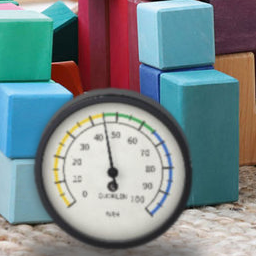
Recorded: 45 %
